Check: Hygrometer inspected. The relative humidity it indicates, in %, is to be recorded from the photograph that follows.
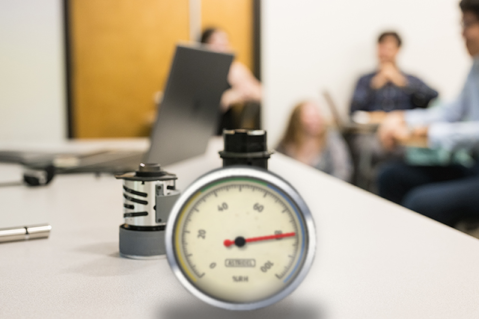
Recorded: 80 %
